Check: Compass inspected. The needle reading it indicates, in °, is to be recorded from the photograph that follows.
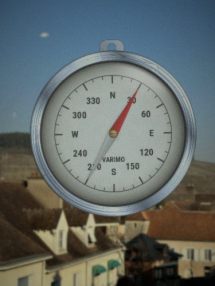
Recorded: 30 °
